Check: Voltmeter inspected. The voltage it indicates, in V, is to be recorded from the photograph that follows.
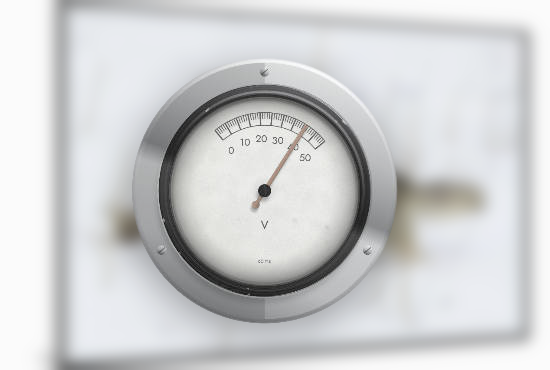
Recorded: 40 V
